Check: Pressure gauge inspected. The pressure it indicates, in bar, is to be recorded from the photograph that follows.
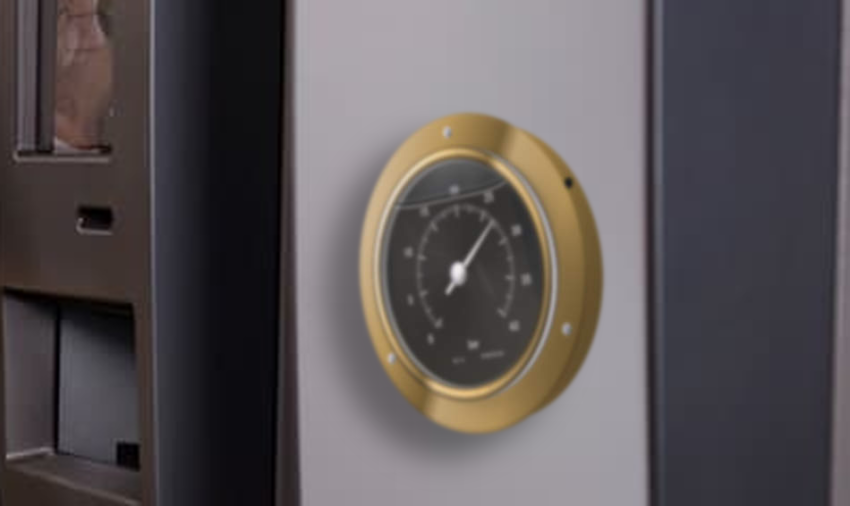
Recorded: 27.5 bar
